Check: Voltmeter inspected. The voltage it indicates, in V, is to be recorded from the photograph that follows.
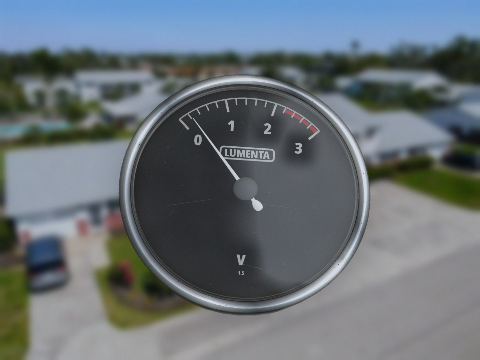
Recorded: 0.2 V
